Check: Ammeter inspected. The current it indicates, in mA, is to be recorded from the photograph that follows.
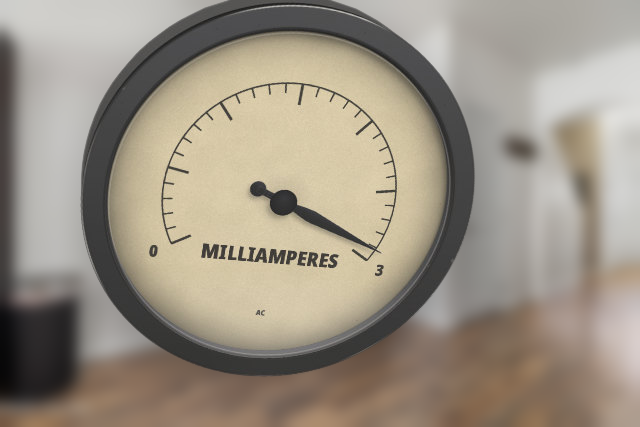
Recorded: 2.9 mA
